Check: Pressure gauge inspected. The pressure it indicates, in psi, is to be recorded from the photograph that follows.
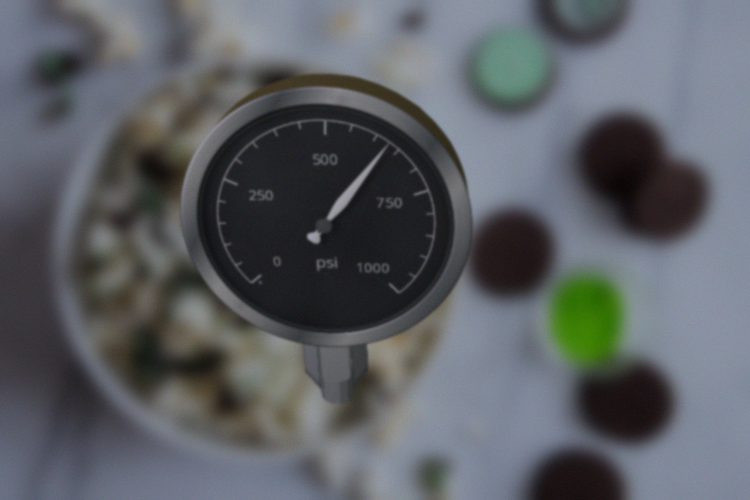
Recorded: 625 psi
